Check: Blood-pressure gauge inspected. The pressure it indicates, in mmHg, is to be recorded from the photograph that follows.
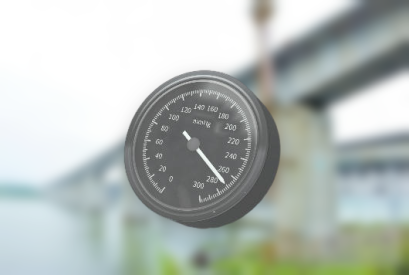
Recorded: 270 mmHg
